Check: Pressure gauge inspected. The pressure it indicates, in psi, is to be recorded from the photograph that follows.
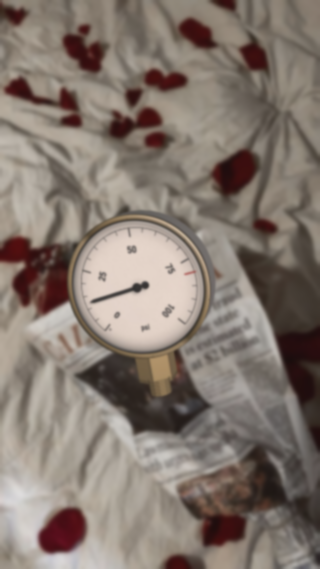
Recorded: 12.5 psi
